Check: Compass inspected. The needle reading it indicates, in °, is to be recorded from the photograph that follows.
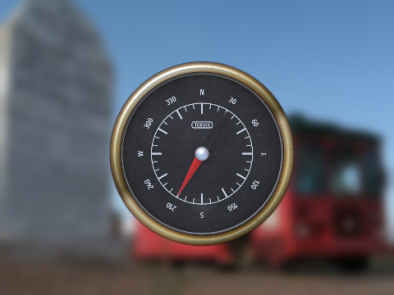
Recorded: 210 °
